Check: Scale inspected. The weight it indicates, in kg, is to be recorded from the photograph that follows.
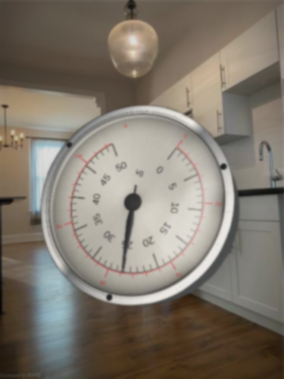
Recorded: 25 kg
